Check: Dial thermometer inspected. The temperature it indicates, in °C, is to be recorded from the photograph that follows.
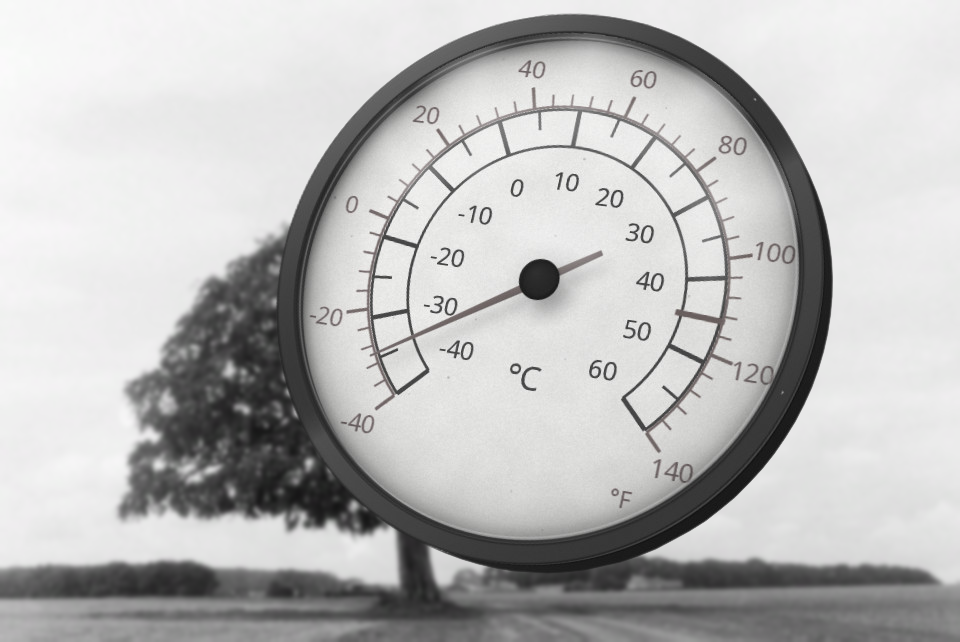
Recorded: -35 °C
